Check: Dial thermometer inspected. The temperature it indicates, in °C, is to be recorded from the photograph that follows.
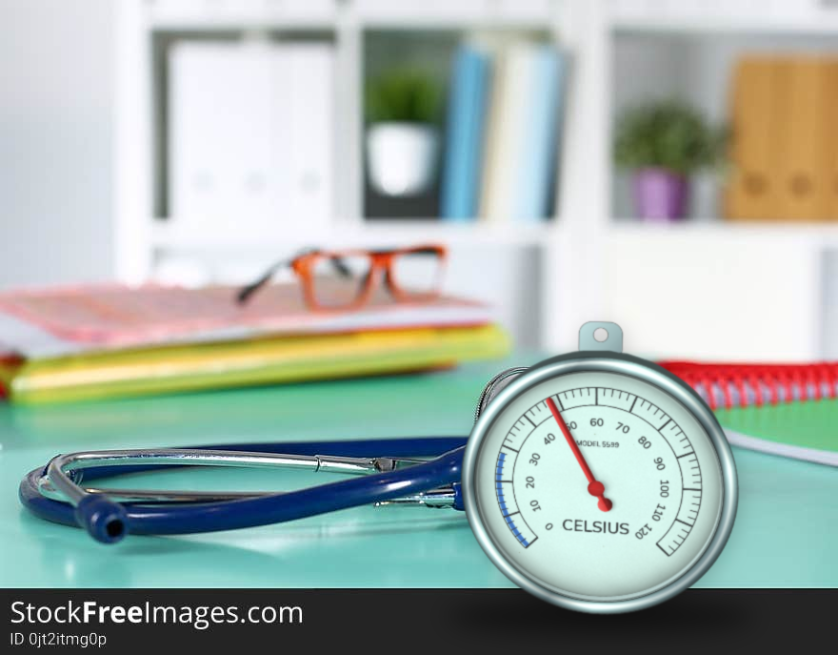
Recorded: 48 °C
